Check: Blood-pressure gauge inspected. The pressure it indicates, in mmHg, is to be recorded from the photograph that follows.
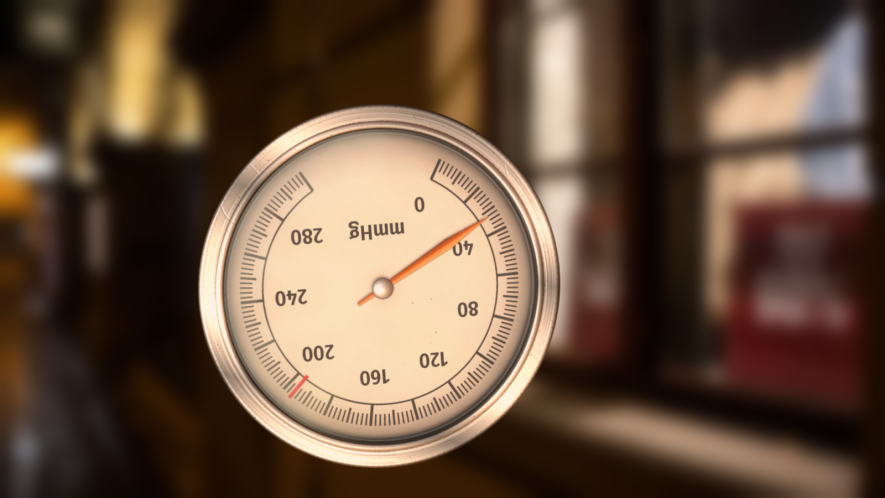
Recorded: 32 mmHg
